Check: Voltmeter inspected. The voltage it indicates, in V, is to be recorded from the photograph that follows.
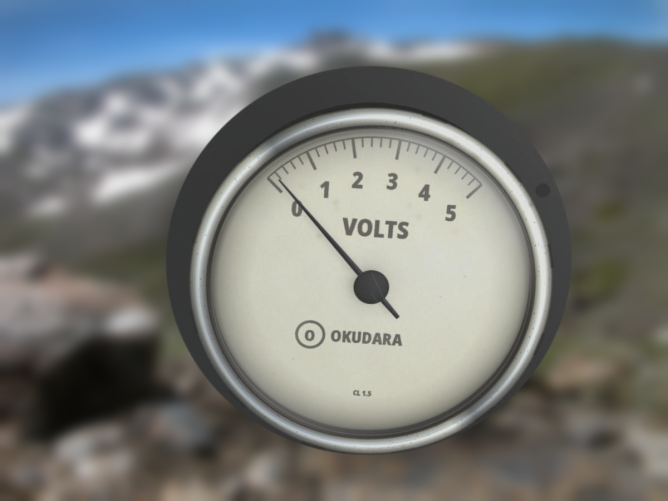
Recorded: 0.2 V
